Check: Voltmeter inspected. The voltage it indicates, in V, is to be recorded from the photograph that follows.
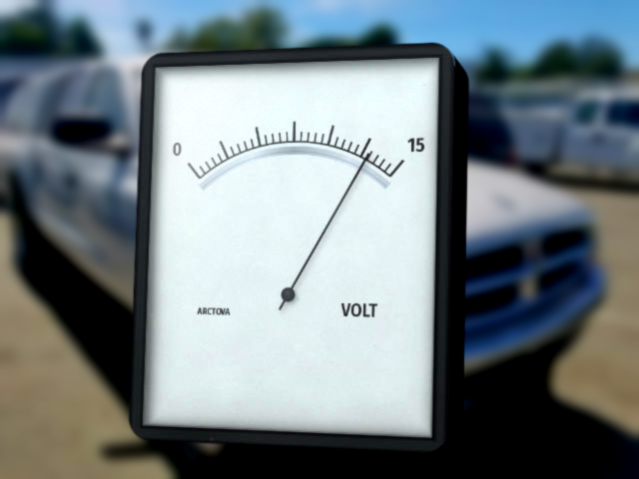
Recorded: 13 V
